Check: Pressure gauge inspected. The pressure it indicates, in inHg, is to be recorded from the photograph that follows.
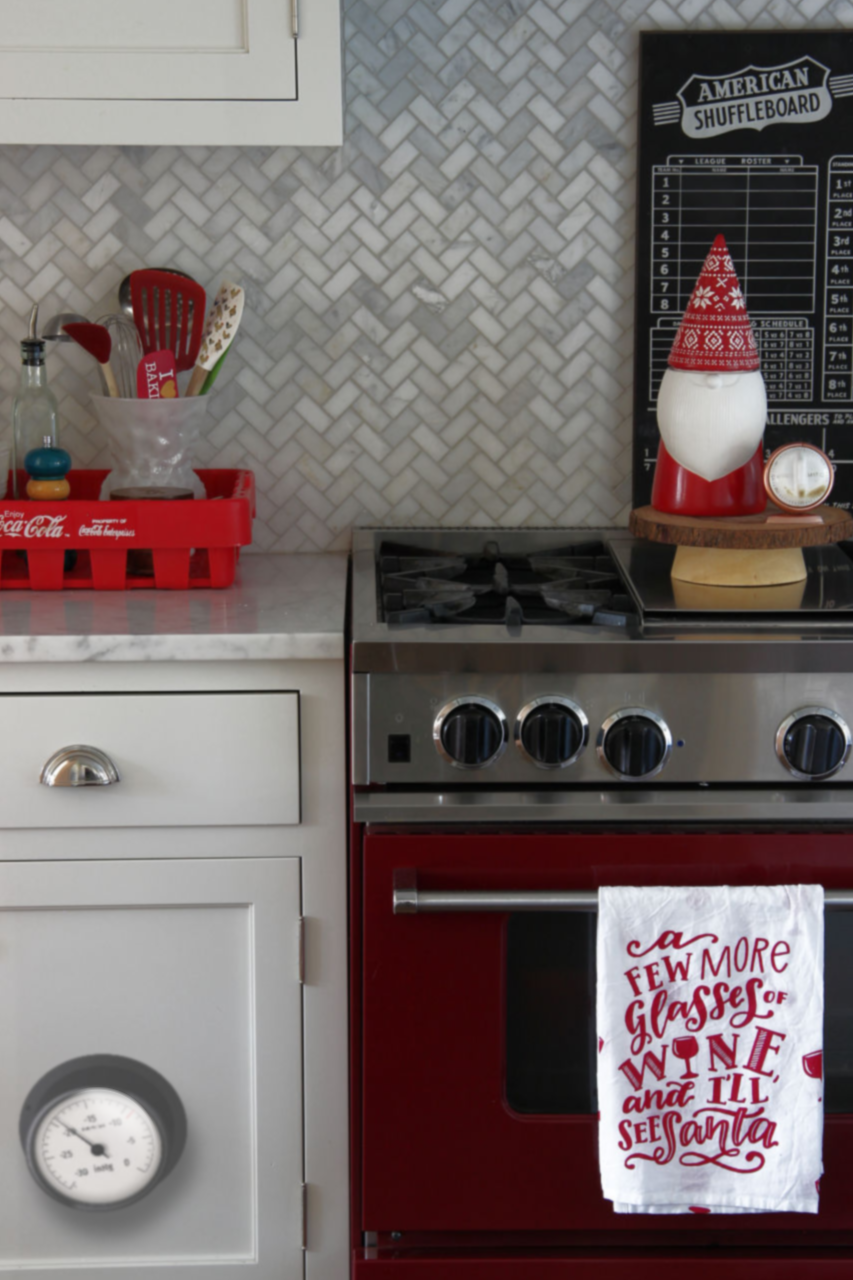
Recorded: -19 inHg
